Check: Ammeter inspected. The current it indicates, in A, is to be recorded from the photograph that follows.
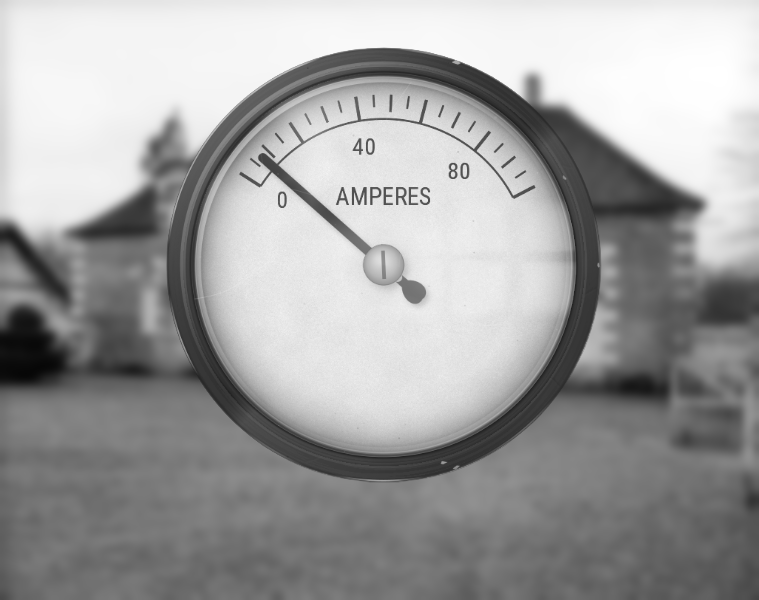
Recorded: 7.5 A
